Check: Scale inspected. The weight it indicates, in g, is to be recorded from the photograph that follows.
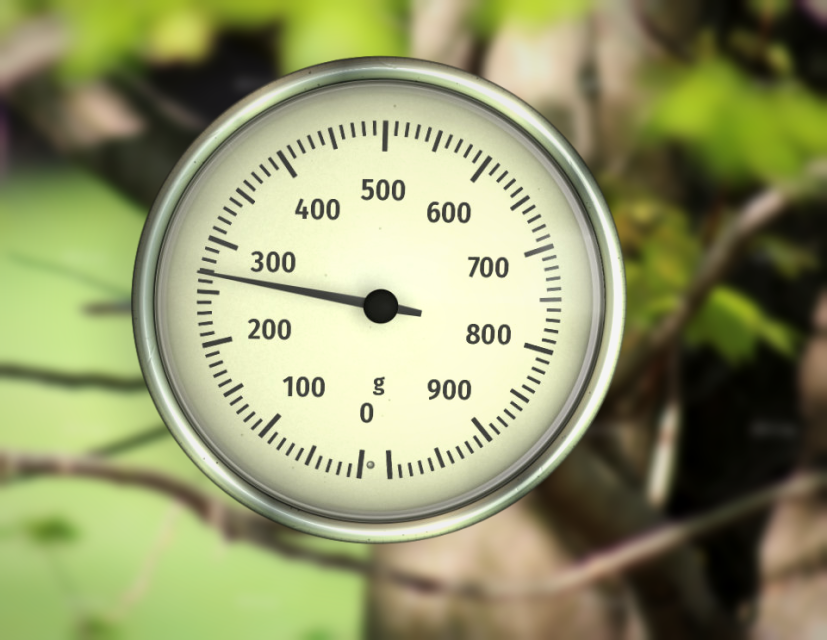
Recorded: 270 g
